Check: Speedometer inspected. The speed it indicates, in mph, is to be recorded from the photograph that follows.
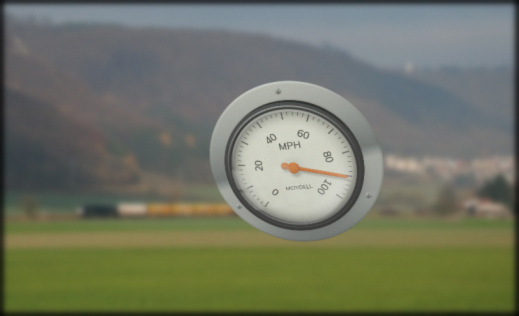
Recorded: 90 mph
